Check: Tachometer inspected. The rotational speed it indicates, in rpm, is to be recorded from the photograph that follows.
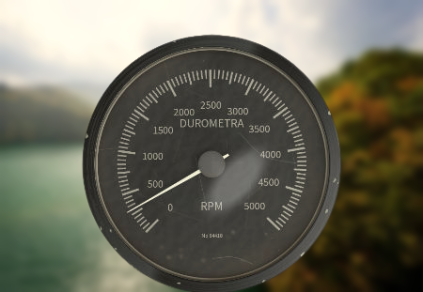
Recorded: 300 rpm
